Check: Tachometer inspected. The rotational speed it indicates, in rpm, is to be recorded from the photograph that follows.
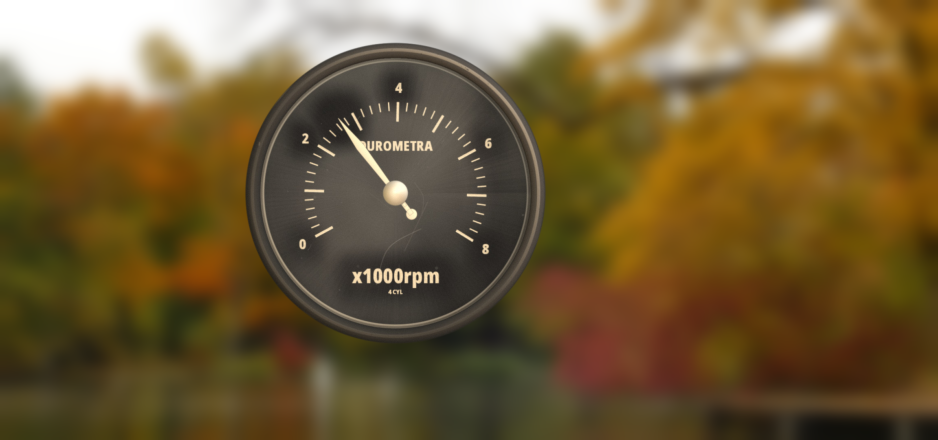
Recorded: 2700 rpm
